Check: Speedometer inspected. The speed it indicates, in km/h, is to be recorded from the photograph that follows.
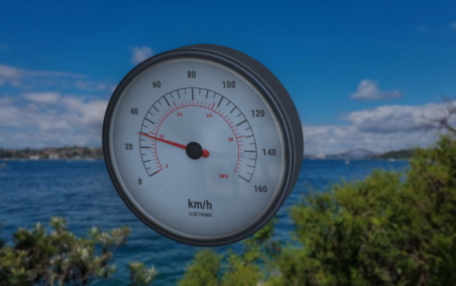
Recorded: 30 km/h
